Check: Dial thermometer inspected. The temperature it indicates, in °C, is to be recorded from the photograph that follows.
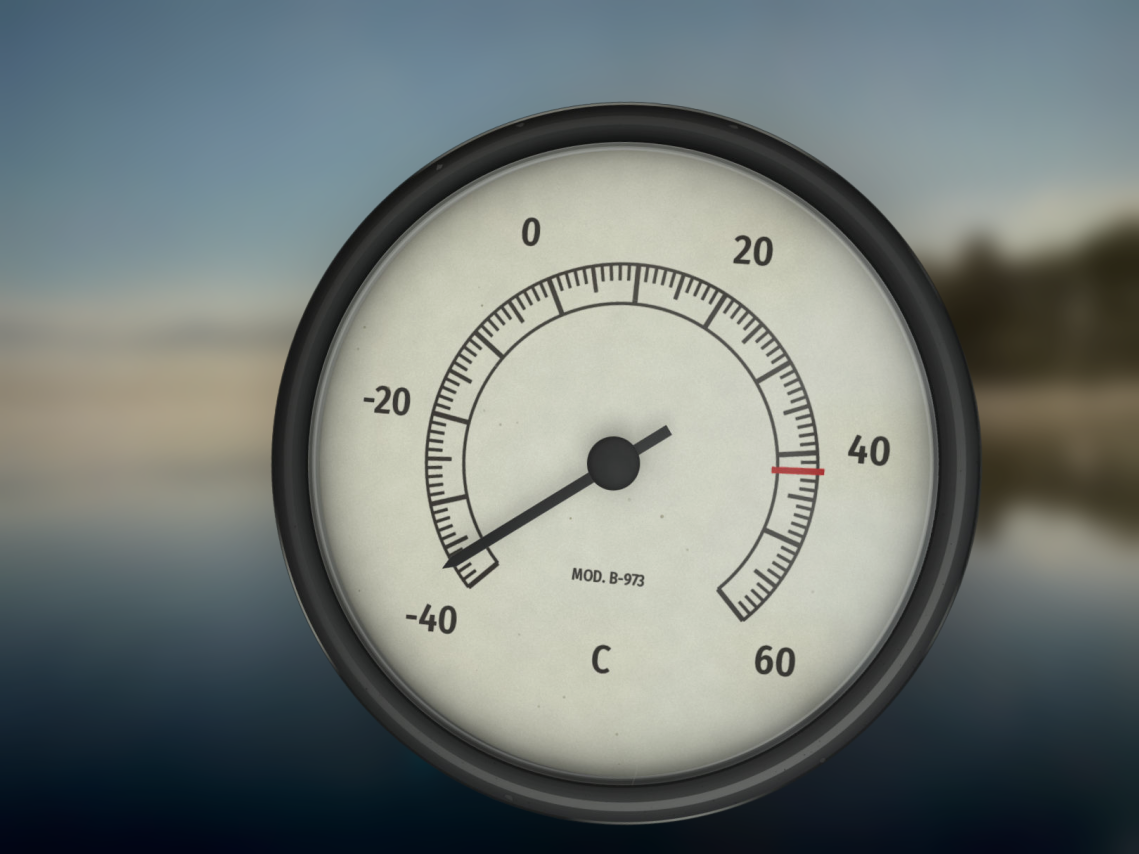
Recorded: -37 °C
